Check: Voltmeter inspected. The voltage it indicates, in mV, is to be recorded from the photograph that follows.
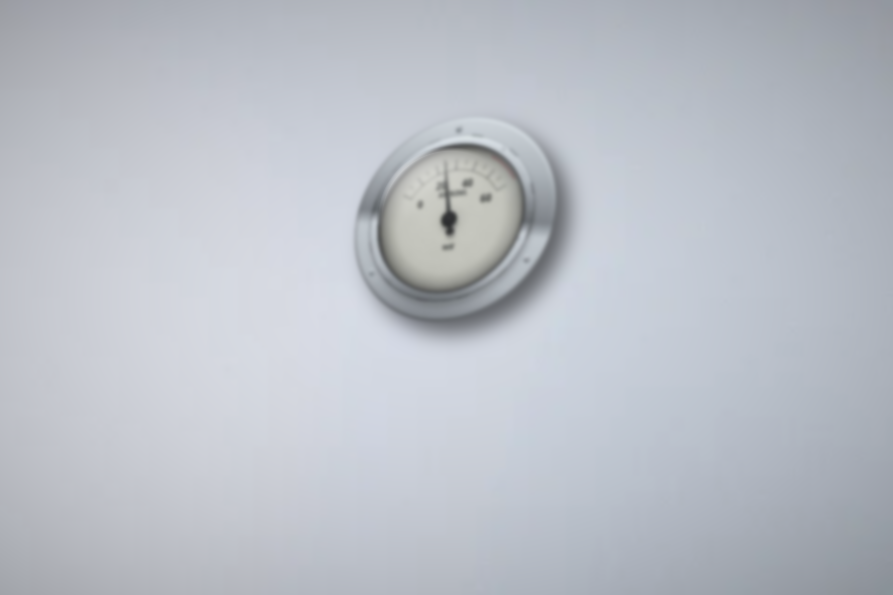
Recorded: 25 mV
